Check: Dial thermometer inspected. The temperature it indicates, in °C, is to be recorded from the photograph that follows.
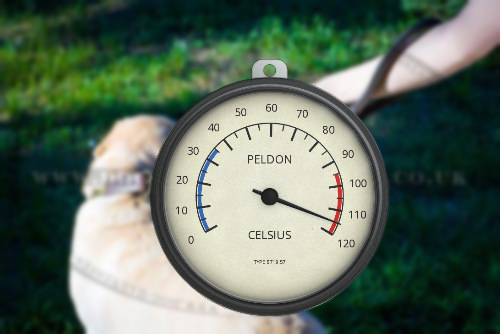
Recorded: 115 °C
